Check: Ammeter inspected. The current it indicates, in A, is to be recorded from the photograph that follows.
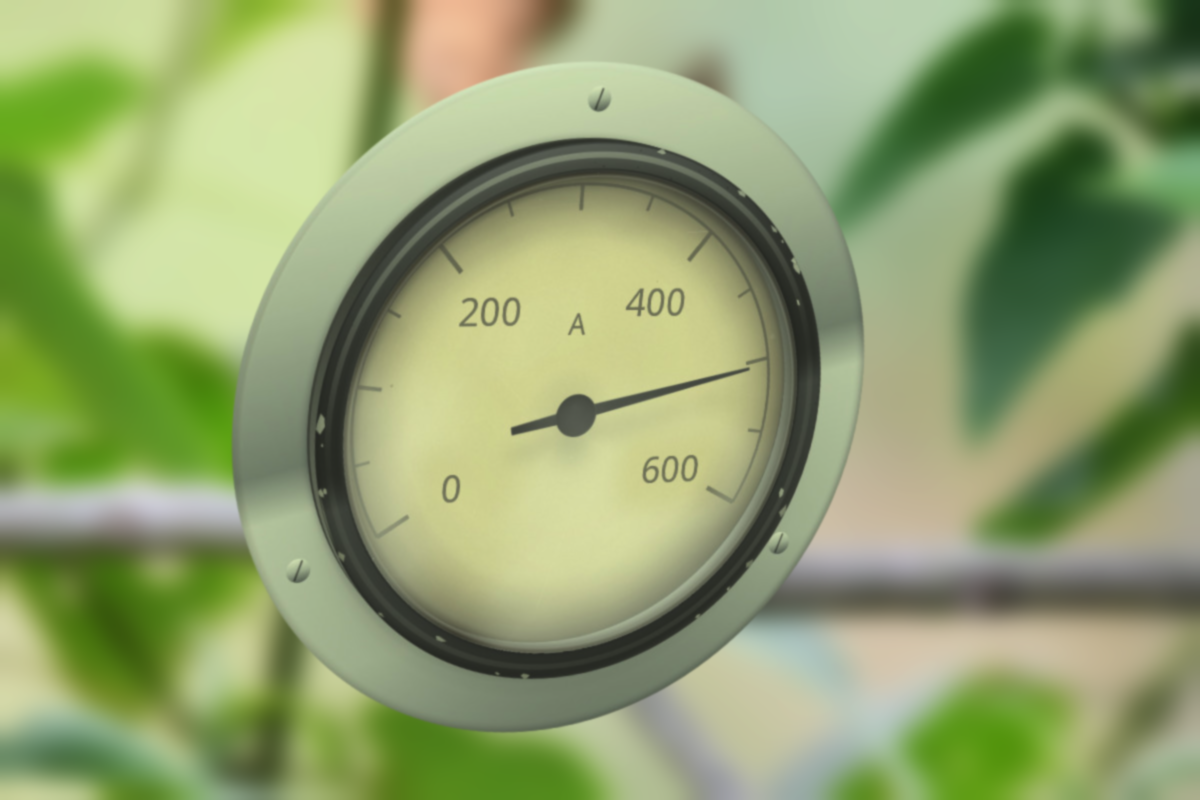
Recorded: 500 A
